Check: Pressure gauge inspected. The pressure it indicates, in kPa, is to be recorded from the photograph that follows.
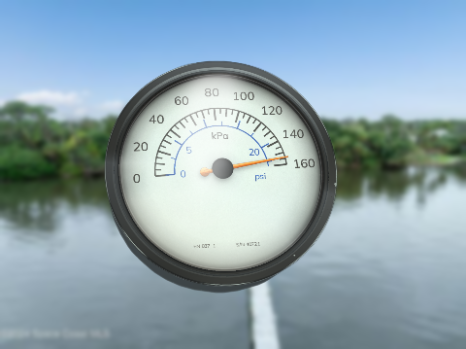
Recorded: 155 kPa
